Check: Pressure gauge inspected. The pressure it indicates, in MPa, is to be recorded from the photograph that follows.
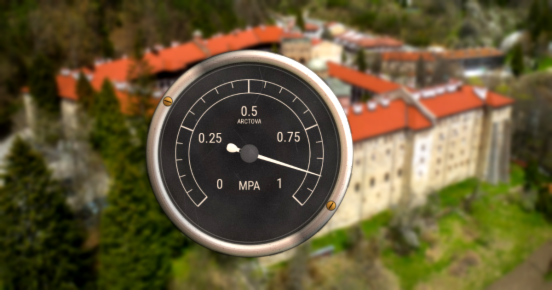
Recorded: 0.9 MPa
